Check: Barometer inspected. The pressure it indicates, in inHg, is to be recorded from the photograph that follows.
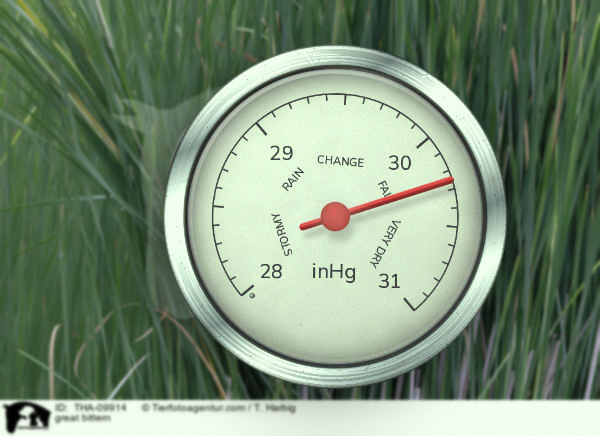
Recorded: 30.25 inHg
